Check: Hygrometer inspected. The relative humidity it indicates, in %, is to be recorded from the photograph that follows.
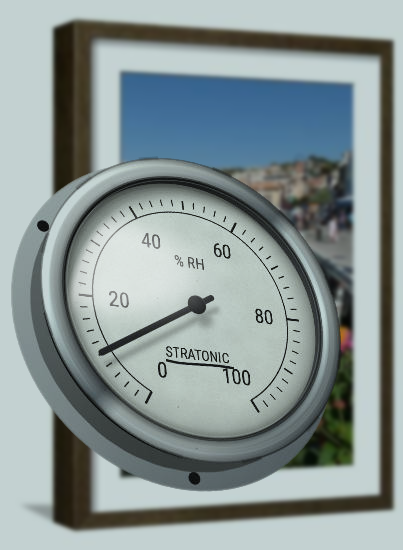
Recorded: 10 %
